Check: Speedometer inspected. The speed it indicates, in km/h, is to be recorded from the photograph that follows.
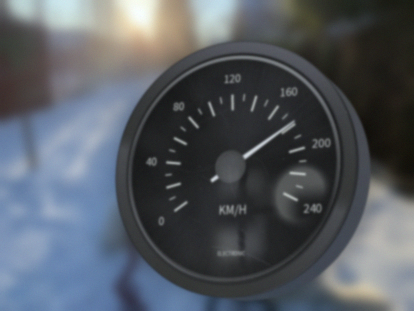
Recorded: 180 km/h
